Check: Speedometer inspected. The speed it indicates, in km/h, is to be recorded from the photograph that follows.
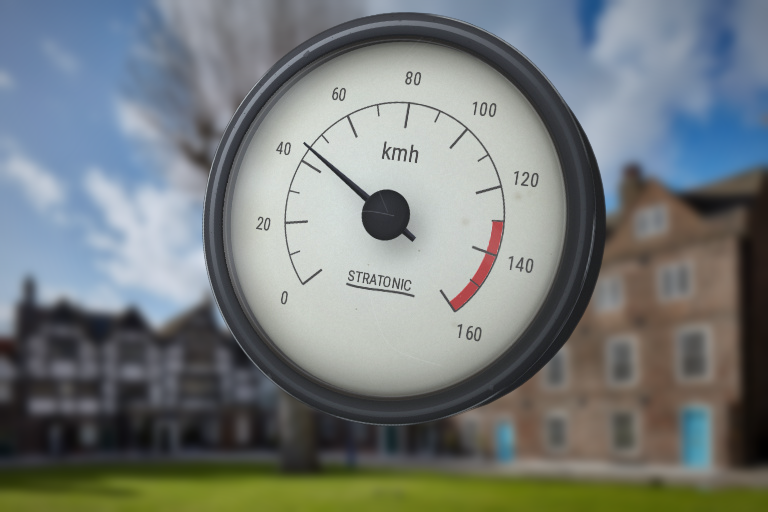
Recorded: 45 km/h
